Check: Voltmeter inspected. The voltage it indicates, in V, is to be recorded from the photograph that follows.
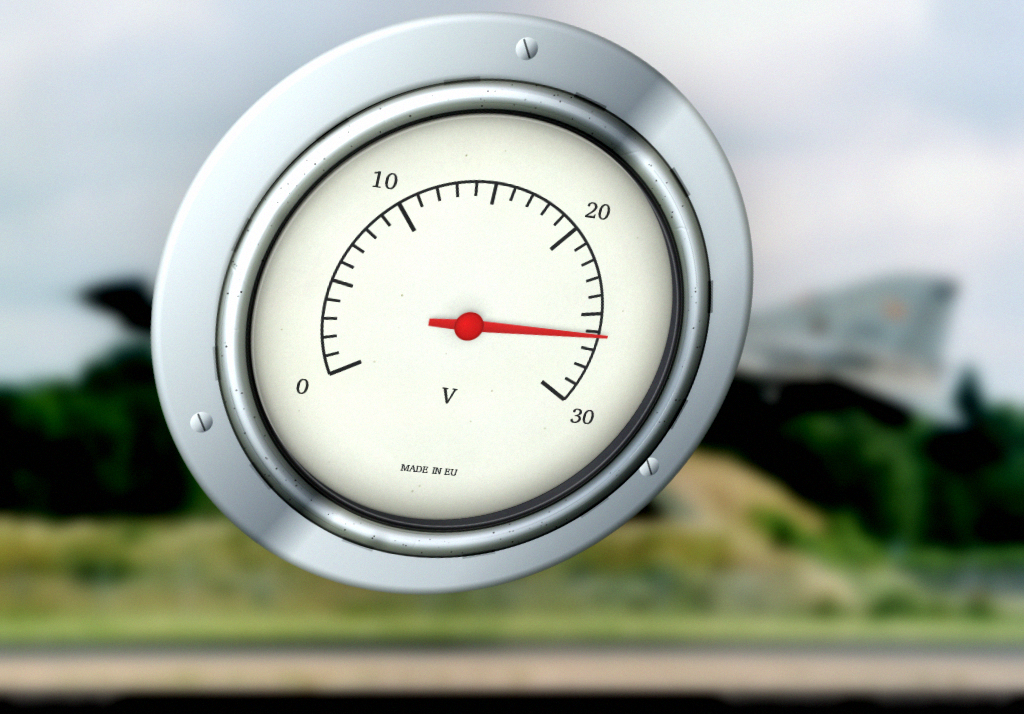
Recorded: 26 V
